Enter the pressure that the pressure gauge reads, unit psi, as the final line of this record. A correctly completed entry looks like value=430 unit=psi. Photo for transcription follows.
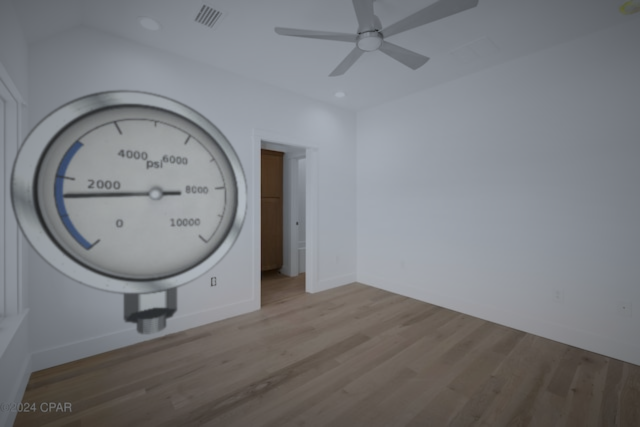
value=1500 unit=psi
